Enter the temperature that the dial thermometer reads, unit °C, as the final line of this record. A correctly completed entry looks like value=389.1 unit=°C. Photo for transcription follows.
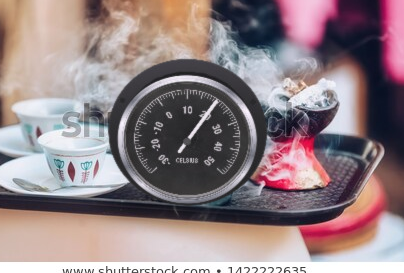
value=20 unit=°C
